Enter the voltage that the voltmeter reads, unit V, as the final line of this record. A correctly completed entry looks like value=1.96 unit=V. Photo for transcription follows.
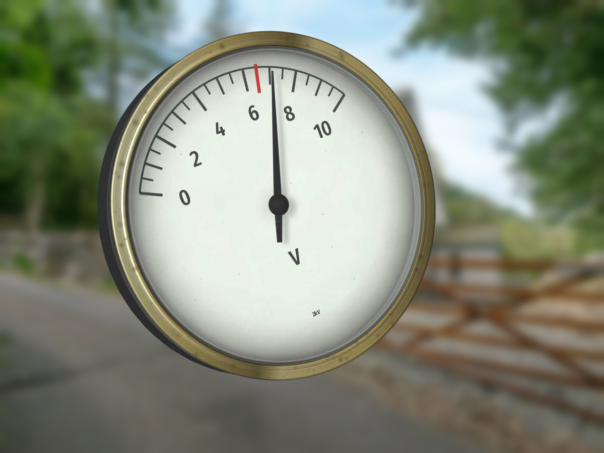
value=7 unit=V
